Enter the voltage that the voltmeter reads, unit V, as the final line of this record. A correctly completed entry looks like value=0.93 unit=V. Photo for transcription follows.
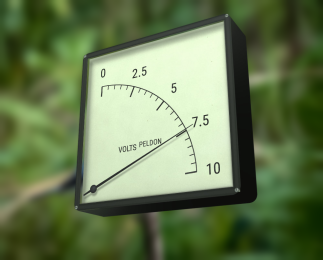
value=7.5 unit=V
